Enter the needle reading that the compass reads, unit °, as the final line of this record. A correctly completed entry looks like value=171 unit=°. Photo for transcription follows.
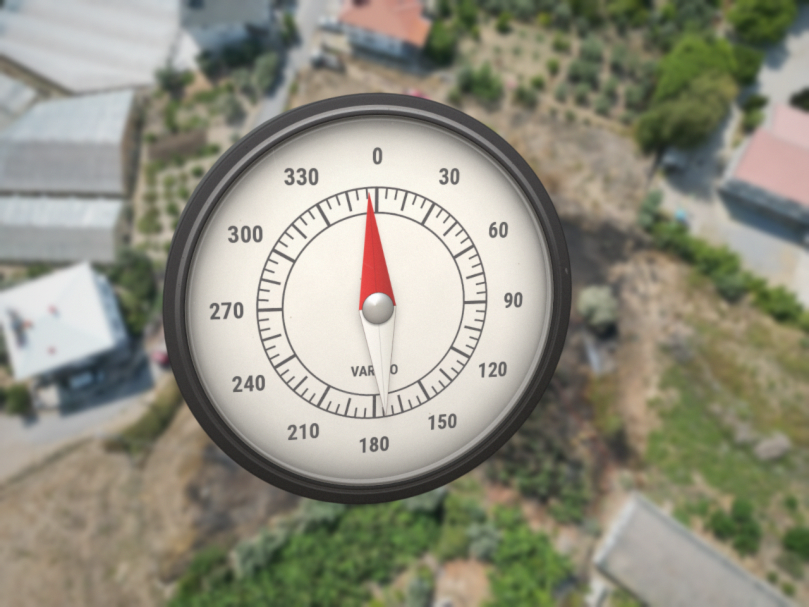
value=355 unit=°
